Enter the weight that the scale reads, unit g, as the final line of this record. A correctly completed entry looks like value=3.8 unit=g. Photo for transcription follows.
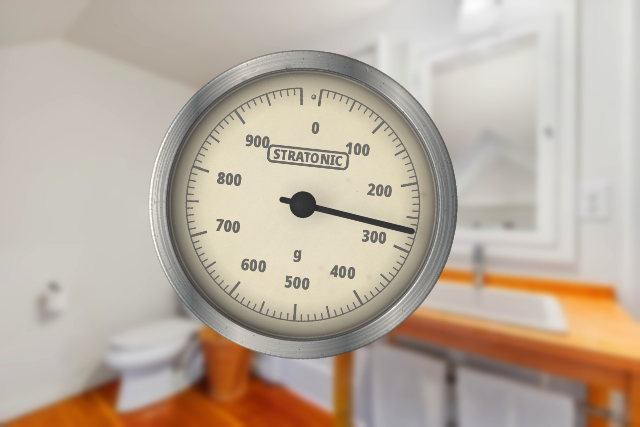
value=270 unit=g
